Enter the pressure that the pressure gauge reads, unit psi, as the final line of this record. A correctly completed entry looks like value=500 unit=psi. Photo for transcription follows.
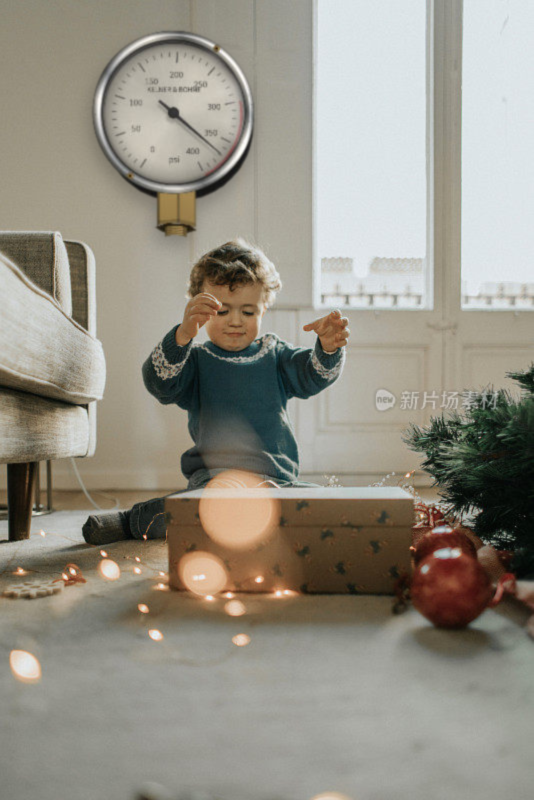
value=370 unit=psi
